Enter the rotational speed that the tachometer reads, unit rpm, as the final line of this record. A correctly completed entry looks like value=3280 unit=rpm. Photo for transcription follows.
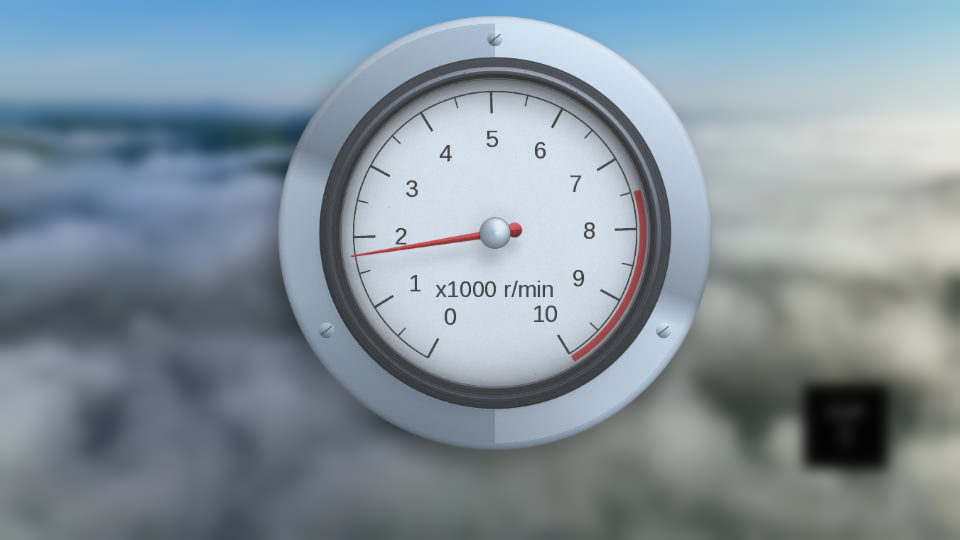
value=1750 unit=rpm
